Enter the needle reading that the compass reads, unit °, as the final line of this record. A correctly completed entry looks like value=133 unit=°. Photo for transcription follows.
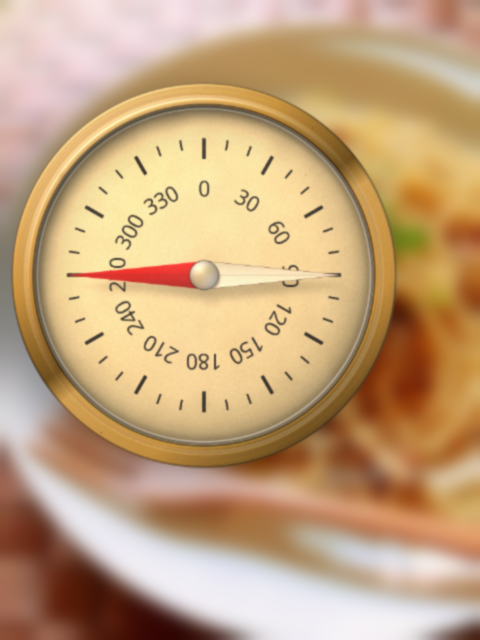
value=270 unit=°
